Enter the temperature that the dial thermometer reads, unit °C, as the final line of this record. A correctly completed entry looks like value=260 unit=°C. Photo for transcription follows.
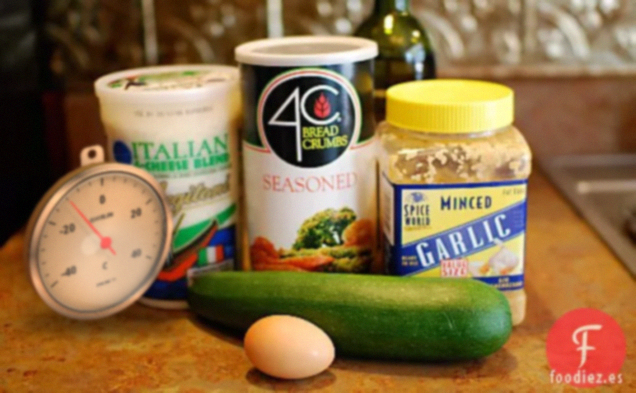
value=-12 unit=°C
